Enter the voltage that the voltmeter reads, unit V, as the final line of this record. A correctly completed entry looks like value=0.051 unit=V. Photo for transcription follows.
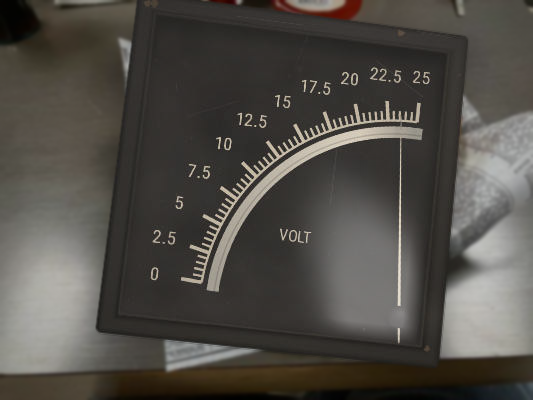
value=23.5 unit=V
